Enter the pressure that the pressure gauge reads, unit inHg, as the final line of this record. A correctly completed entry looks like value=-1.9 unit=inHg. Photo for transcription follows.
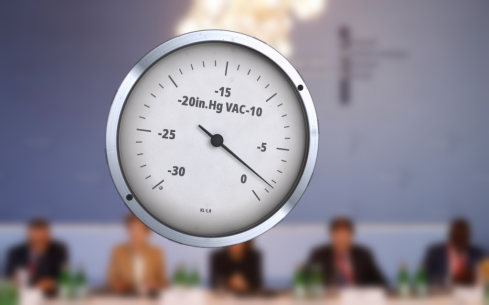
value=-1.5 unit=inHg
